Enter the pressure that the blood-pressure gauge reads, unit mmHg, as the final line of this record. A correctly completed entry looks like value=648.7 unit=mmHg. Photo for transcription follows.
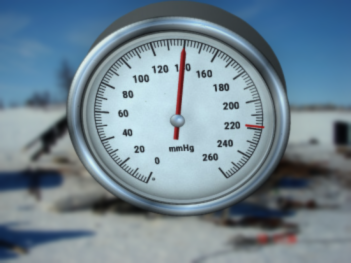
value=140 unit=mmHg
